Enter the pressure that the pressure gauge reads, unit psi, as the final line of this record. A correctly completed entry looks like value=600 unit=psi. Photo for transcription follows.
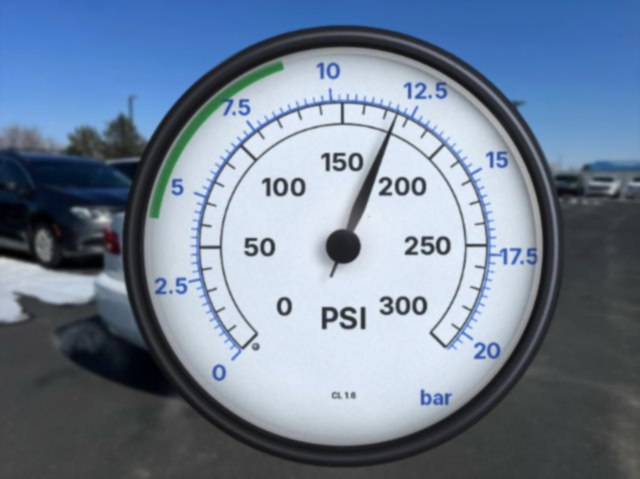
value=175 unit=psi
